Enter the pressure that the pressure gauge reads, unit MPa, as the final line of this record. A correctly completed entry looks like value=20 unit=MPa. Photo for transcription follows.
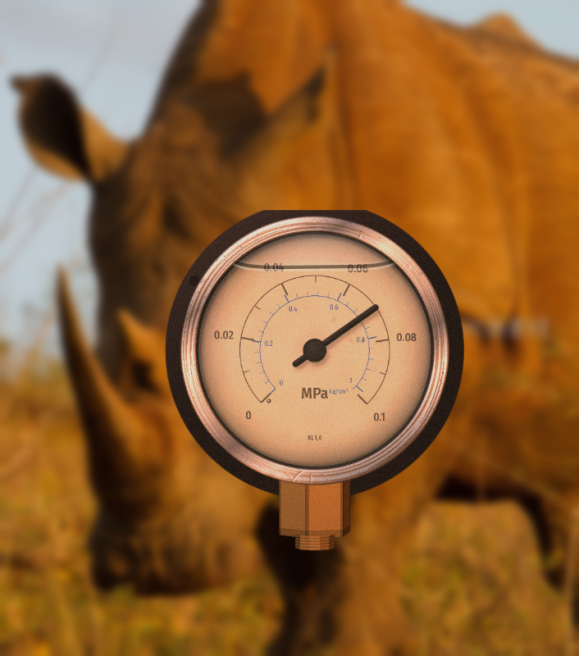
value=0.07 unit=MPa
